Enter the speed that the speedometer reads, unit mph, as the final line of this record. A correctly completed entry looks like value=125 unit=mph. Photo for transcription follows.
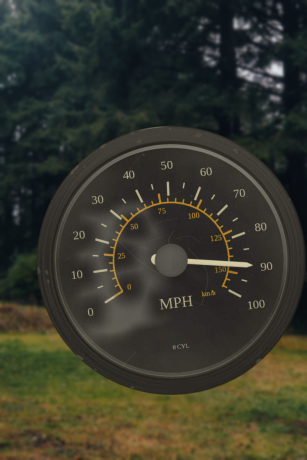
value=90 unit=mph
